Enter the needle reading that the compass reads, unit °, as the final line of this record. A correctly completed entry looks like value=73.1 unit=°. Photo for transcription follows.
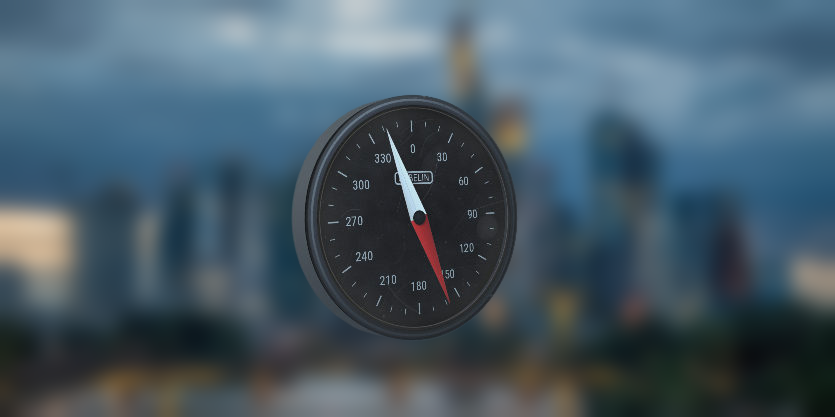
value=160 unit=°
